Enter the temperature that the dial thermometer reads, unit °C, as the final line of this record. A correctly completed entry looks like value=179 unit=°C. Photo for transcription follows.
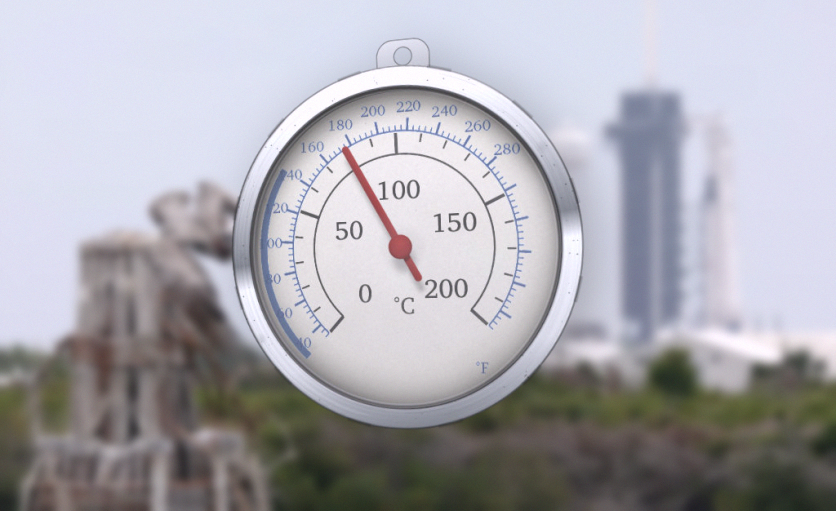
value=80 unit=°C
